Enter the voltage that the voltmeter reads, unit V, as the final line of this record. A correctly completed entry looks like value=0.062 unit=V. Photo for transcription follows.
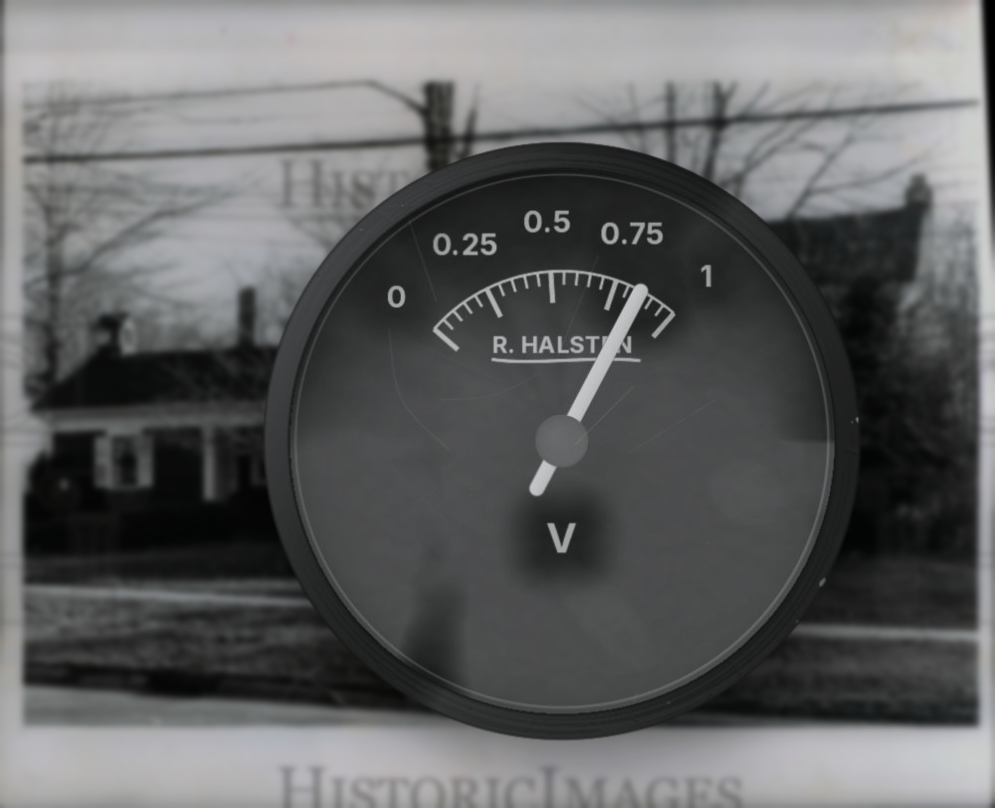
value=0.85 unit=V
